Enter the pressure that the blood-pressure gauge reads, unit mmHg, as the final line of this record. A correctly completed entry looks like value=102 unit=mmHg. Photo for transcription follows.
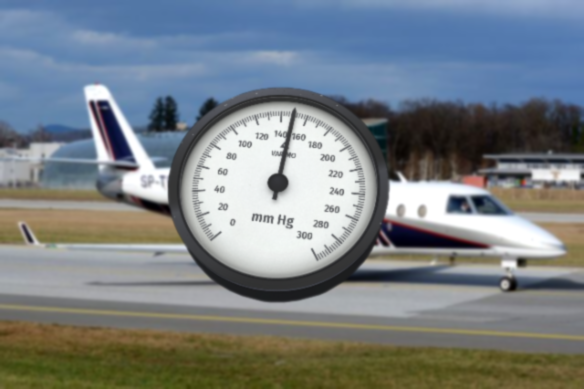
value=150 unit=mmHg
